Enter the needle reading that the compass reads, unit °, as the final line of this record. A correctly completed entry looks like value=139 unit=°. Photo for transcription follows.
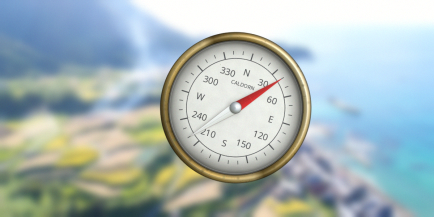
value=40 unit=°
